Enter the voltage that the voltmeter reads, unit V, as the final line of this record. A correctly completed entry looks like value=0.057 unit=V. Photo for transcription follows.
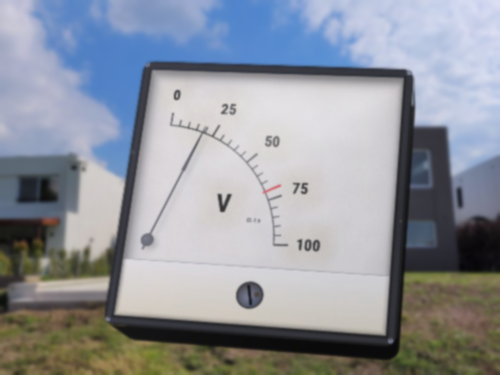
value=20 unit=V
